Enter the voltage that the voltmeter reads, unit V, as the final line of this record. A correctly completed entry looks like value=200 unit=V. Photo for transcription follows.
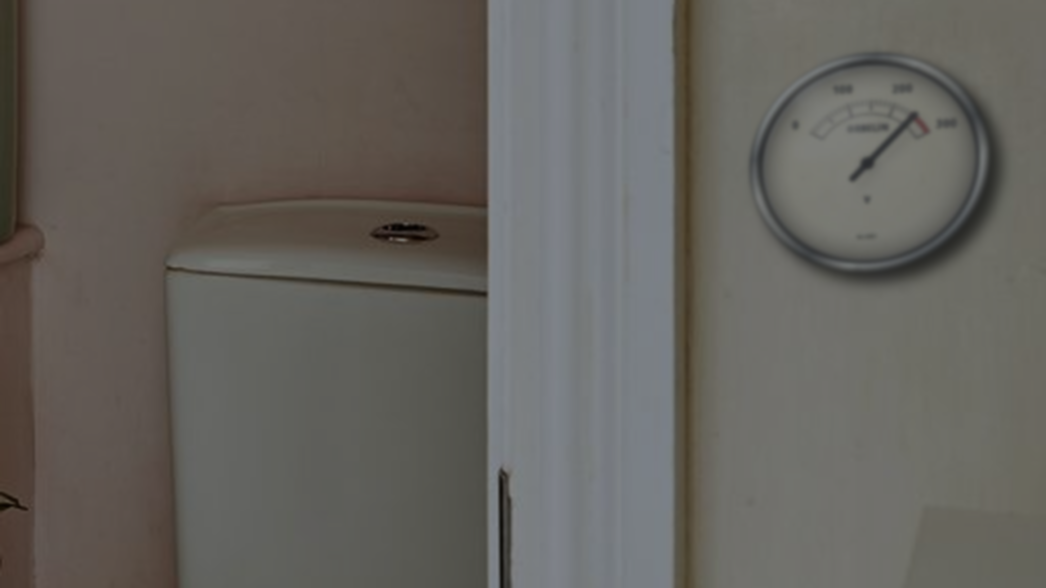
value=250 unit=V
